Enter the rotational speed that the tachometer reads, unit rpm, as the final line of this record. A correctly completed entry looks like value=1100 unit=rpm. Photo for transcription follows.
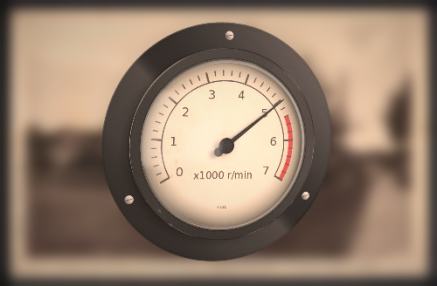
value=5000 unit=rpm
